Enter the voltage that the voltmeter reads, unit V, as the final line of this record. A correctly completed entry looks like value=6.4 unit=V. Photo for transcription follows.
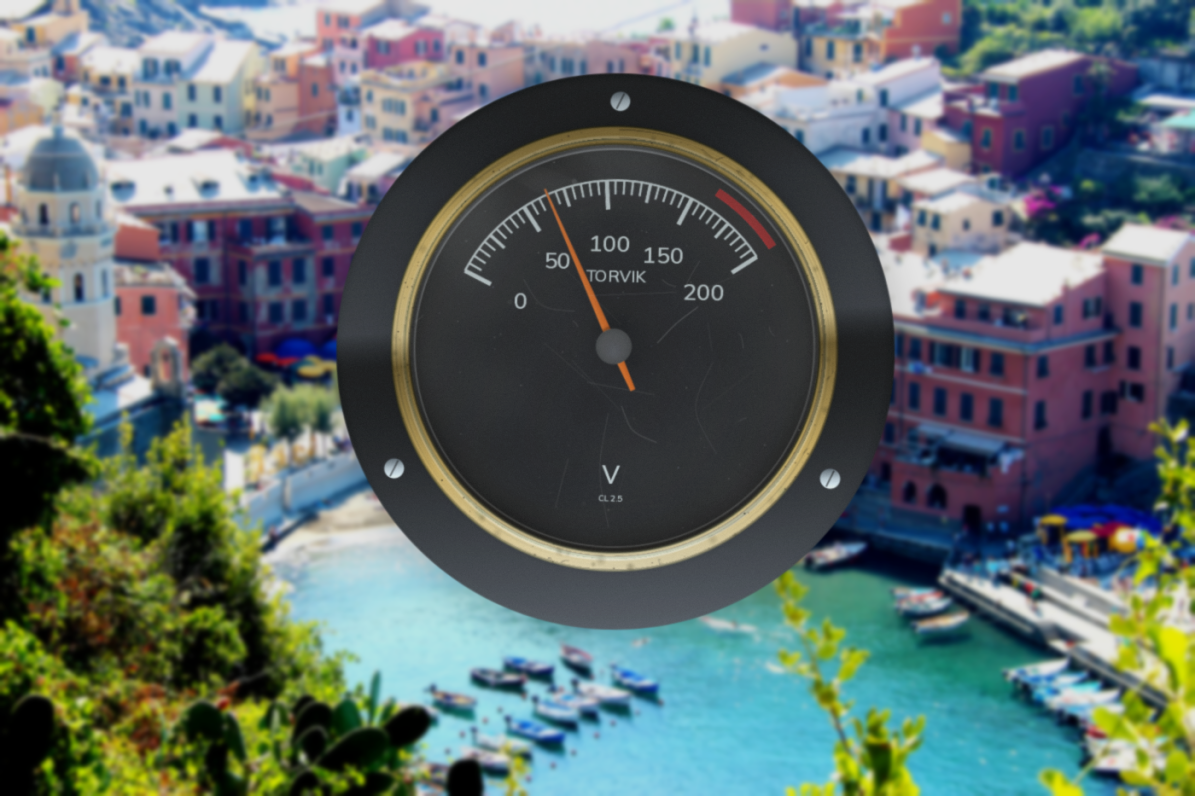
value=65 unit=V
